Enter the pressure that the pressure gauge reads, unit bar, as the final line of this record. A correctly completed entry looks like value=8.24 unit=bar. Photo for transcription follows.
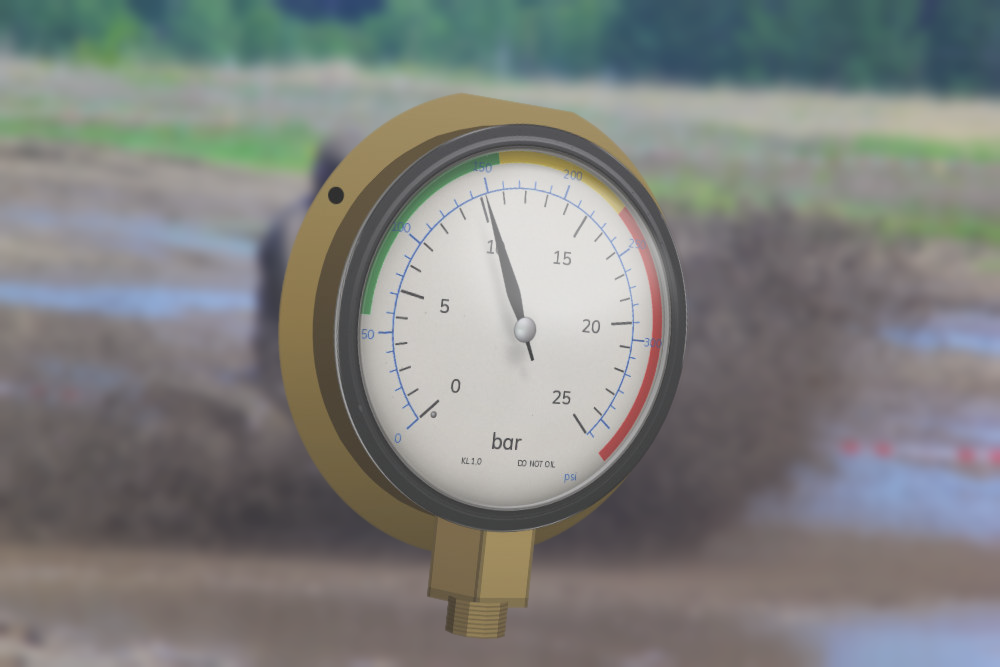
value=10 unit=bar
